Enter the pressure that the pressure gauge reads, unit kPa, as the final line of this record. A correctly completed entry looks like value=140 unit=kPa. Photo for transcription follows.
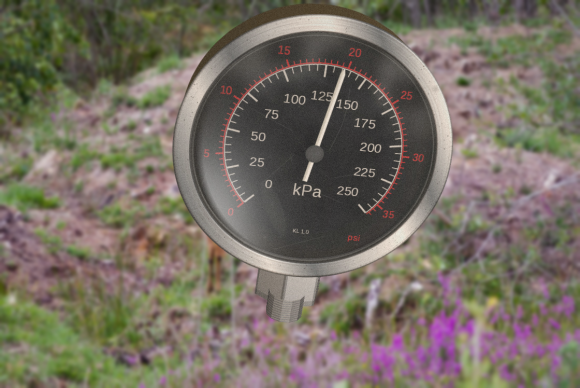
value=135 unit=kPa
